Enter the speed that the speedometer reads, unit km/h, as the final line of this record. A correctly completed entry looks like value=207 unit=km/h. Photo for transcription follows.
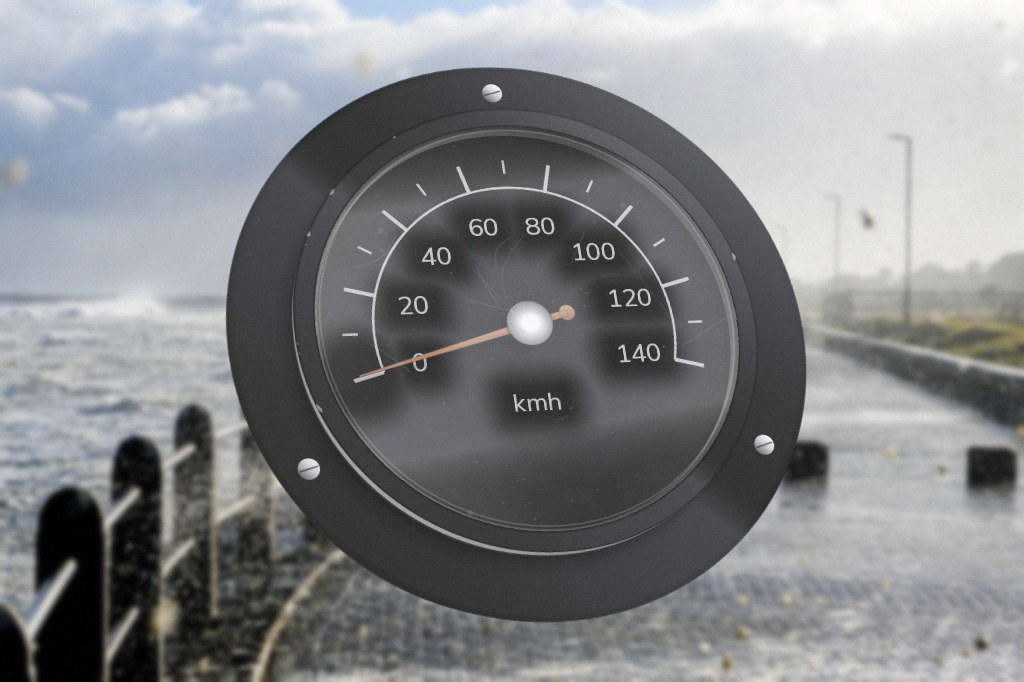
value=0 unit=km/h
